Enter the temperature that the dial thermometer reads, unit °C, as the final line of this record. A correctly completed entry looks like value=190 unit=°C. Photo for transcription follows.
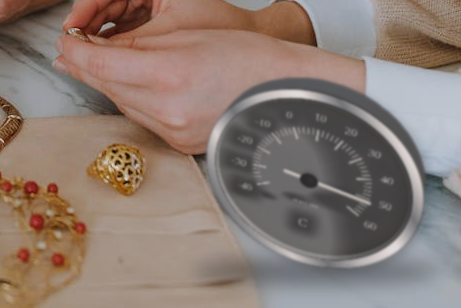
value=50 unit=°C
